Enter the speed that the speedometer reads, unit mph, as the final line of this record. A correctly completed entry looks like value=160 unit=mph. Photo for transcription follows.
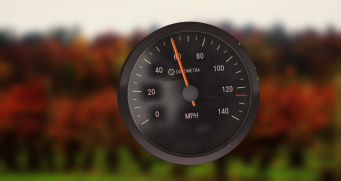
value=60 unit=mph
